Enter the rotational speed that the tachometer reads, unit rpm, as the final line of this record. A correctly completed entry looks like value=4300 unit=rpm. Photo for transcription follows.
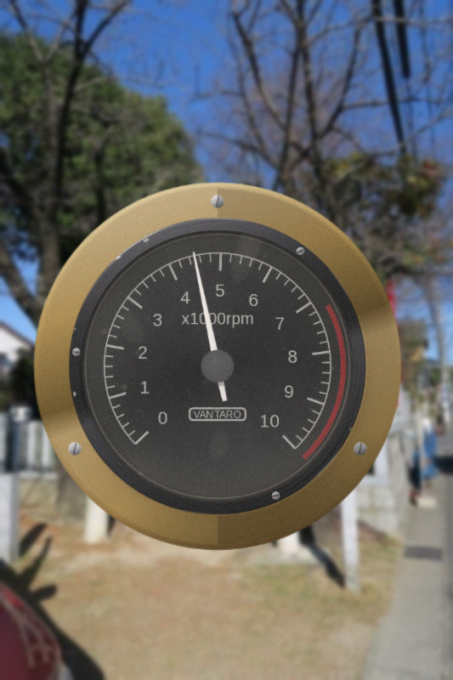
value=4500 unit=rpm
